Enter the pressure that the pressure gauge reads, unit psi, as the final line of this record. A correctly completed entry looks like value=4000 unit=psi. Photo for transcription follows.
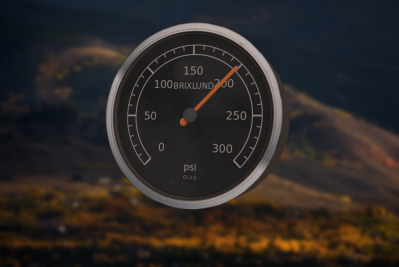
value=200 unit=psi
